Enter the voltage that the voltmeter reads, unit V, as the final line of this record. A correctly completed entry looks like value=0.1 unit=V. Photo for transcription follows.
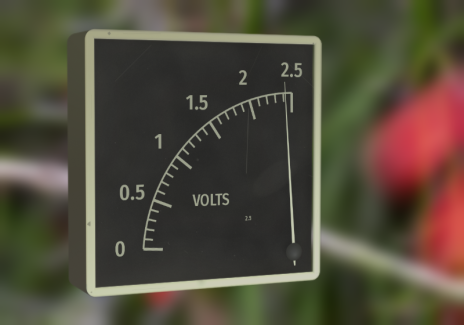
value=2.4 unit=V
